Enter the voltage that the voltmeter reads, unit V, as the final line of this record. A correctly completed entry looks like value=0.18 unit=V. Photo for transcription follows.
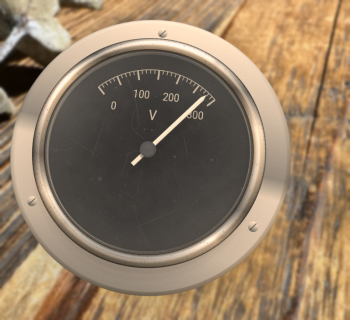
value=280 unit=V
